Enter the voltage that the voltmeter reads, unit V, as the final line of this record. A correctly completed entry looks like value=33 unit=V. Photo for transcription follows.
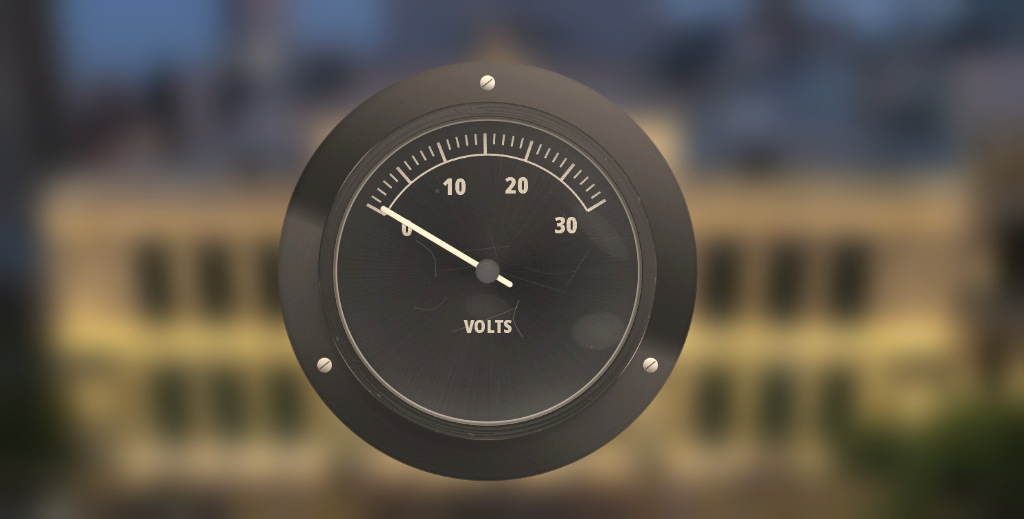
value=0.5 unit=V
